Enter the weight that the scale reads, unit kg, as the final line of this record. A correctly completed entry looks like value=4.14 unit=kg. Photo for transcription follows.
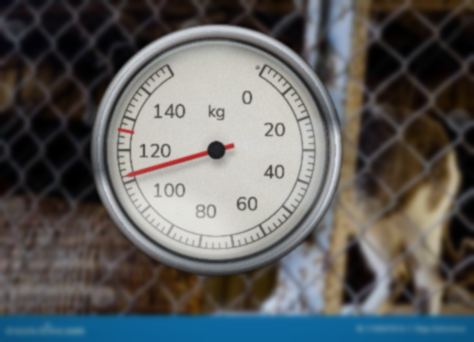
value=112 unit=kg
